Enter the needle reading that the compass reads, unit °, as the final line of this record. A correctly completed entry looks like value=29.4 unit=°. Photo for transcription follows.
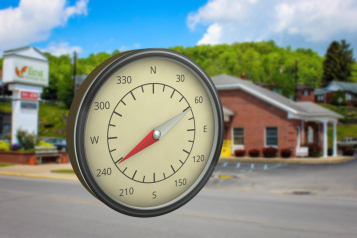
value=240 unit=°
